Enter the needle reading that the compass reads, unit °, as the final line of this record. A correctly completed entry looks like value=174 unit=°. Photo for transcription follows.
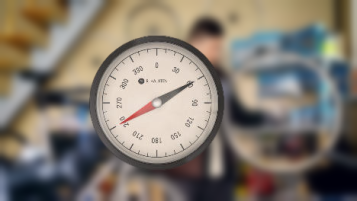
value=240 unit=°
